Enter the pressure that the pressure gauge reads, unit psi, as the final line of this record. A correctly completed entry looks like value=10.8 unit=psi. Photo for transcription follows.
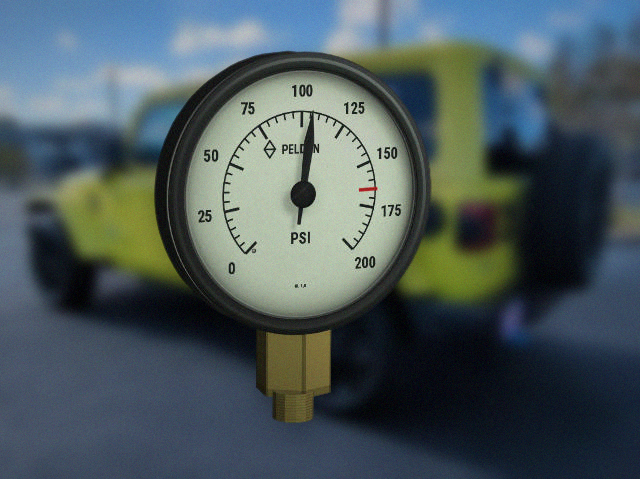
value=105 unit=psi
